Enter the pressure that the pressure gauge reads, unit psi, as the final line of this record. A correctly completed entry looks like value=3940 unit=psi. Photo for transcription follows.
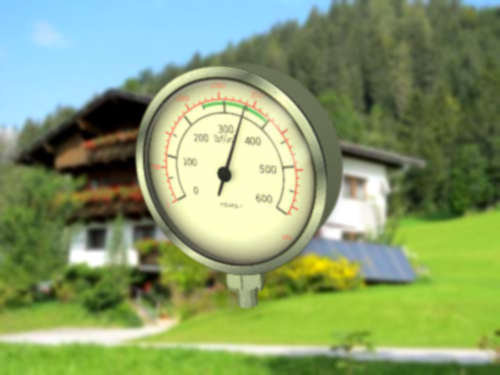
value=350 unit=psi
